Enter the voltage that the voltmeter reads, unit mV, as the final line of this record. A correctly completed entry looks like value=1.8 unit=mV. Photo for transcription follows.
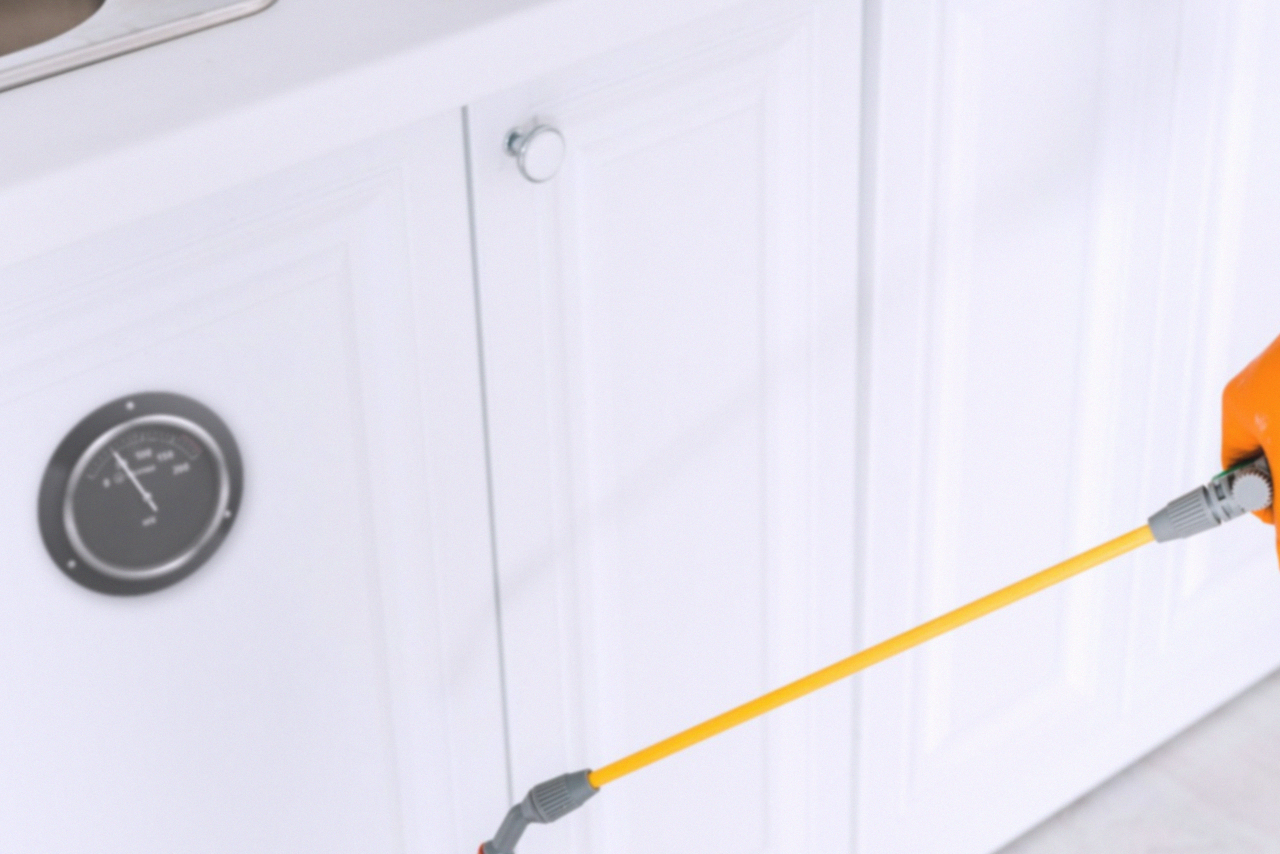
value=50 unit=mV
